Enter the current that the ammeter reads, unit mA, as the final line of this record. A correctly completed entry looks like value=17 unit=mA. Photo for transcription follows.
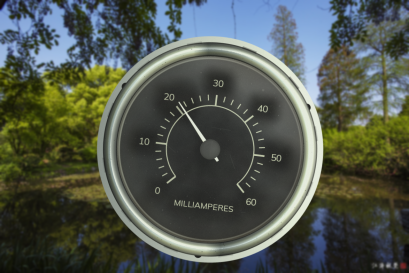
value=21 unit=mA
